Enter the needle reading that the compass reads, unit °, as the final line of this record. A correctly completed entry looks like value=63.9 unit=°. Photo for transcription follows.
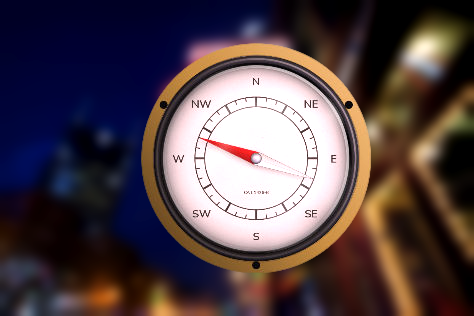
value=290 unit=°
